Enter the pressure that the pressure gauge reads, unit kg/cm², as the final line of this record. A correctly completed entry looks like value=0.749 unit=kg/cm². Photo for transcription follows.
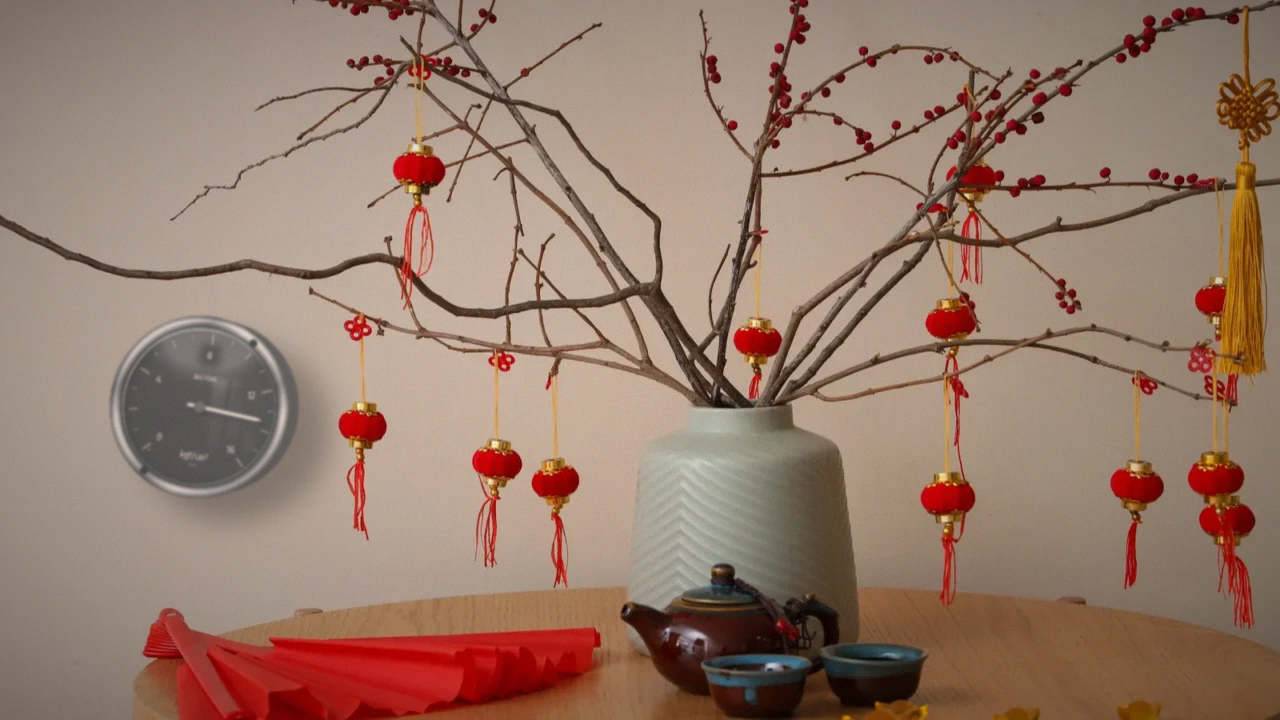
value=13.5 unit=kg/cm²
